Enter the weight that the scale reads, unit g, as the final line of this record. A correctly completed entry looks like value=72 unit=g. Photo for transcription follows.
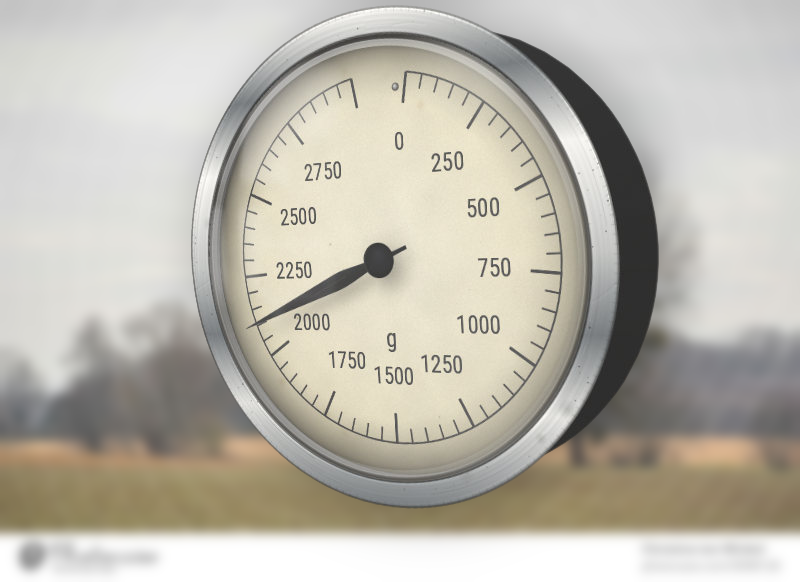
value=2100 unit=g
